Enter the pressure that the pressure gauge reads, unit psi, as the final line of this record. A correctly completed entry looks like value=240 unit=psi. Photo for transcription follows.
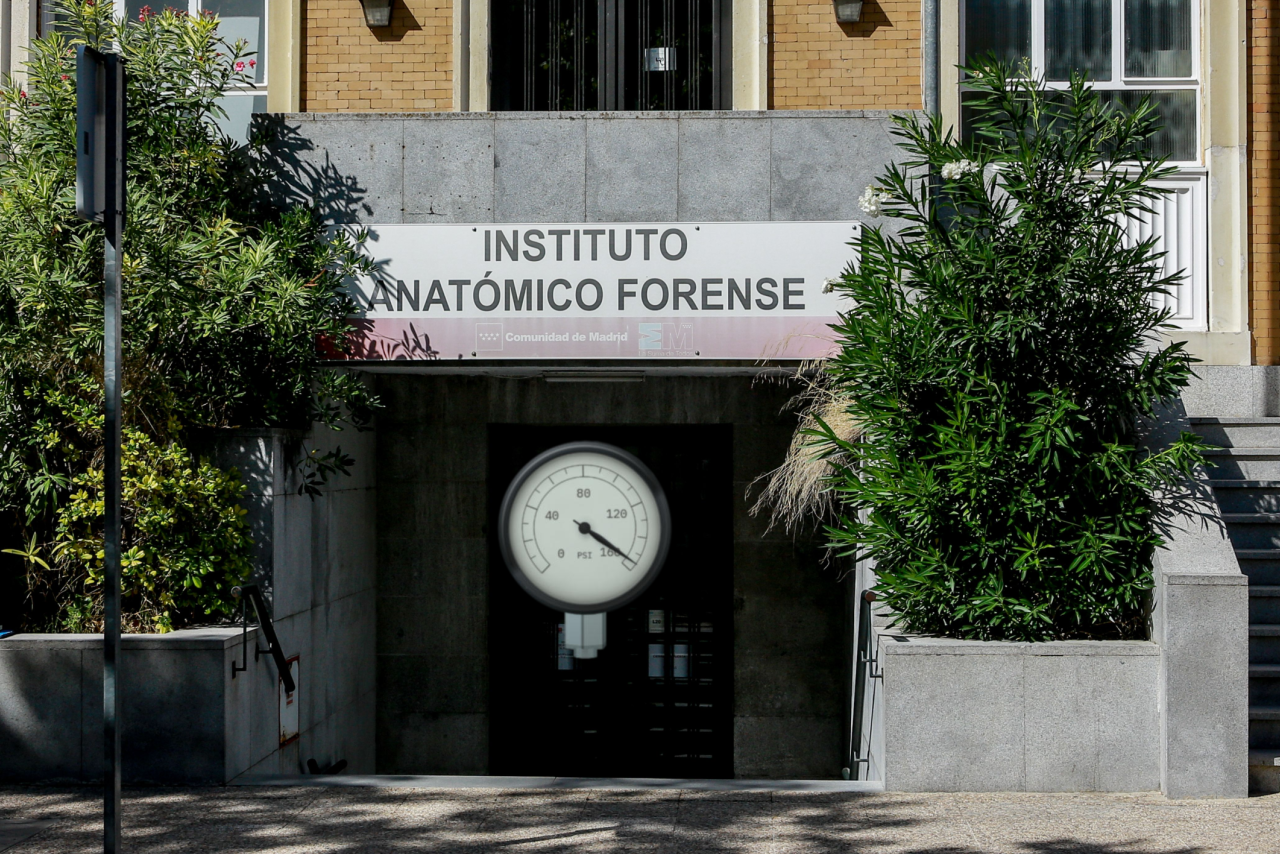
value=155 unit=psi
